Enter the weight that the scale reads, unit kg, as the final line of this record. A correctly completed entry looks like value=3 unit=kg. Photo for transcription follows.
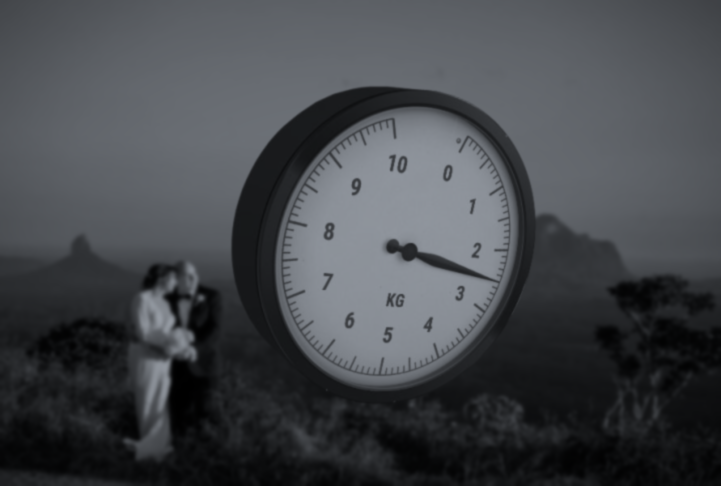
value=2.5 unit=kg
